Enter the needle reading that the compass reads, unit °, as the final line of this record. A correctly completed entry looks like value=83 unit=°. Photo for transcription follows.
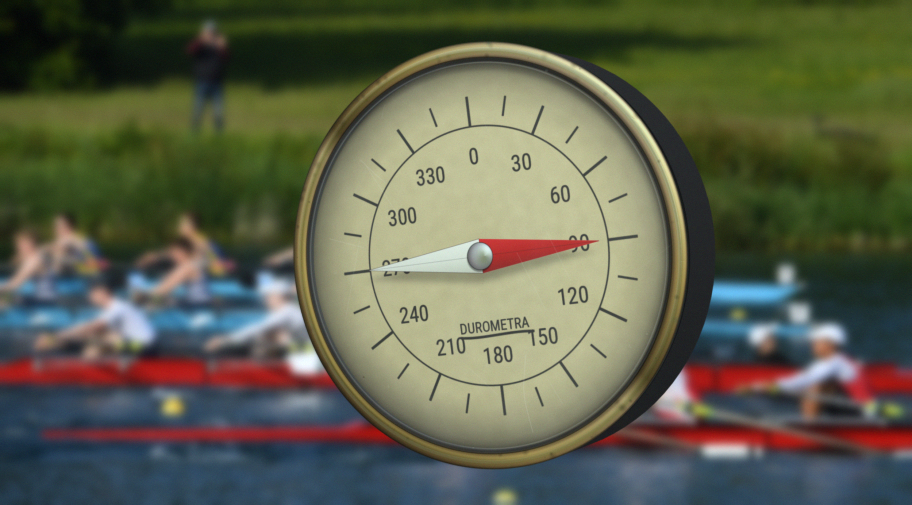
value=90 unit=°
